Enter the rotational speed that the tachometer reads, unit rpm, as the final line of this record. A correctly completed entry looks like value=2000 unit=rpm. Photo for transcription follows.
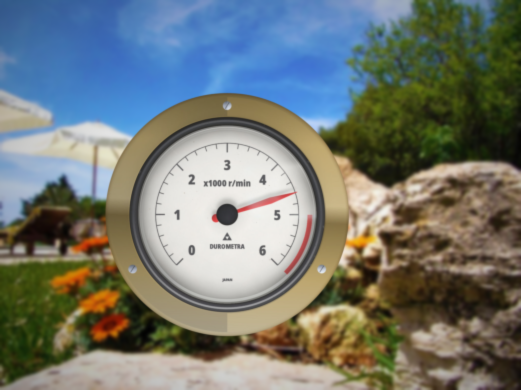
value=4600 unit=rpm
